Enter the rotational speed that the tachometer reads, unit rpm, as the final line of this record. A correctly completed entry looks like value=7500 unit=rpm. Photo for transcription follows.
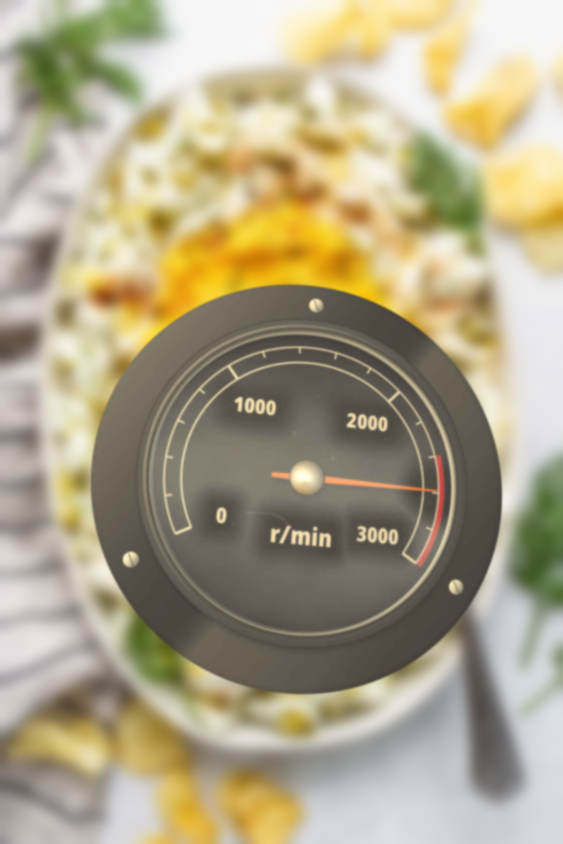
value=2600 unit=rpm
